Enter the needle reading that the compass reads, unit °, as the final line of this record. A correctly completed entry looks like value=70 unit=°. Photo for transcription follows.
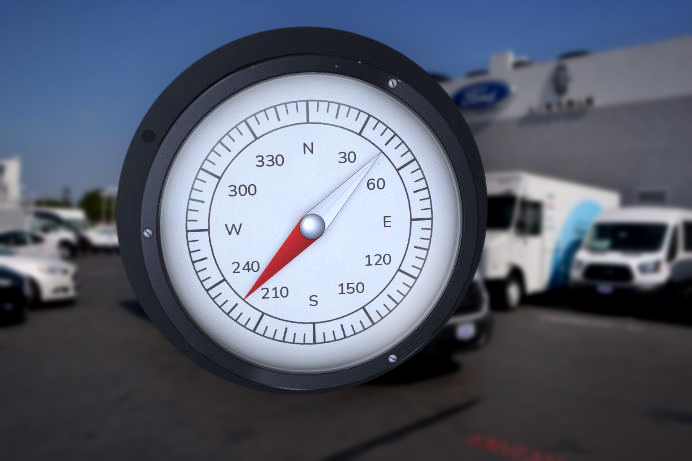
value=225 unit=°
